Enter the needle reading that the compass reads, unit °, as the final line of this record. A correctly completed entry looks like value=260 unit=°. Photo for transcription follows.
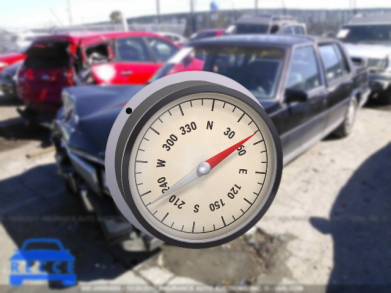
value=50 unit=°
